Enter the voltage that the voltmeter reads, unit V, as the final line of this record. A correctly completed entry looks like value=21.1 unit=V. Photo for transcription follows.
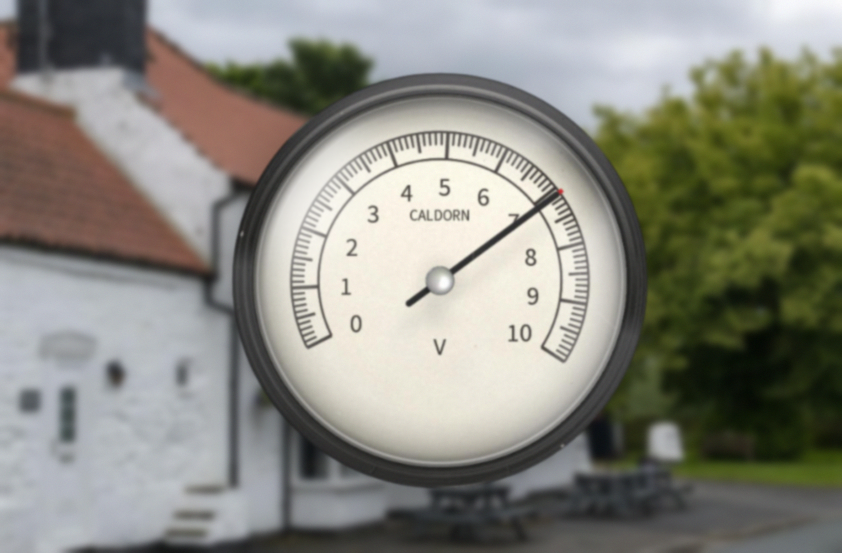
value=7.1 unit=V
